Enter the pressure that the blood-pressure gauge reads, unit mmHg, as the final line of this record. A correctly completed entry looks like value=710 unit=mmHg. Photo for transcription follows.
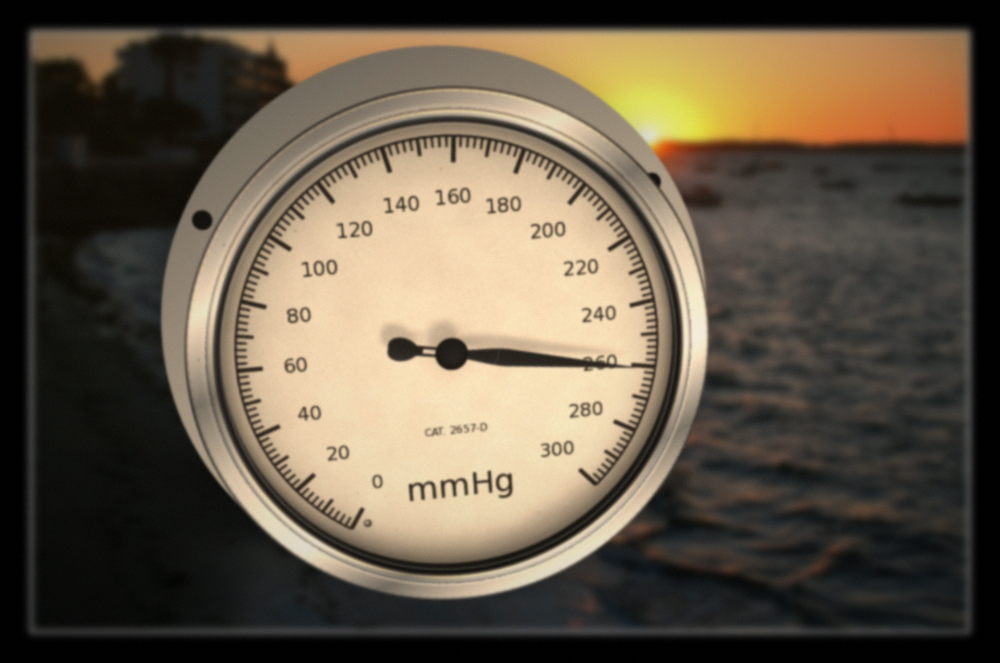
value=260 unit=mmHg
